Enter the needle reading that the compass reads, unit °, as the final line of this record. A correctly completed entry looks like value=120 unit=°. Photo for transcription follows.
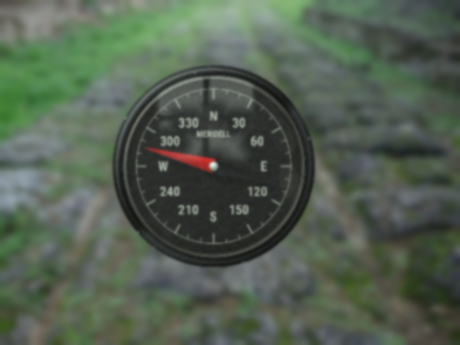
value=285 unit=°
